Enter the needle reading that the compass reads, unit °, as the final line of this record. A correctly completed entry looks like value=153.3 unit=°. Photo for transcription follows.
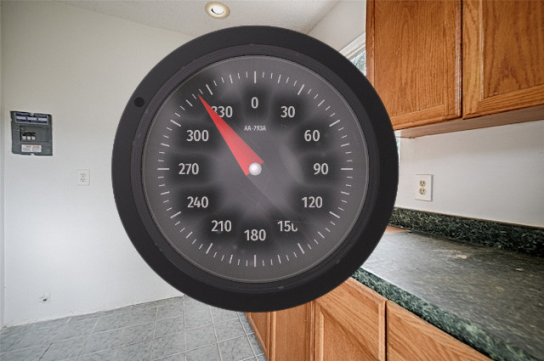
value=322.5 unit=°
